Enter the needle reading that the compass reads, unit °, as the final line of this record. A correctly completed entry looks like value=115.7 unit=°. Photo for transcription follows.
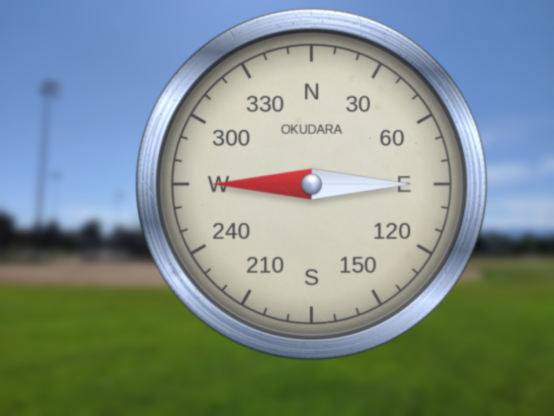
value=270 unit=°
